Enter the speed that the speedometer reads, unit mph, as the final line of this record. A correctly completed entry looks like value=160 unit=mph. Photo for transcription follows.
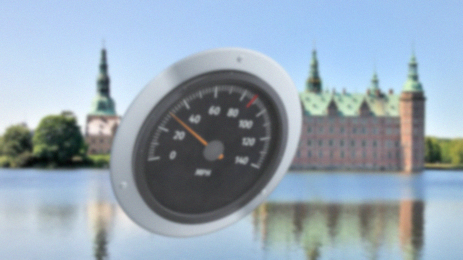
value=30 unit=mph
